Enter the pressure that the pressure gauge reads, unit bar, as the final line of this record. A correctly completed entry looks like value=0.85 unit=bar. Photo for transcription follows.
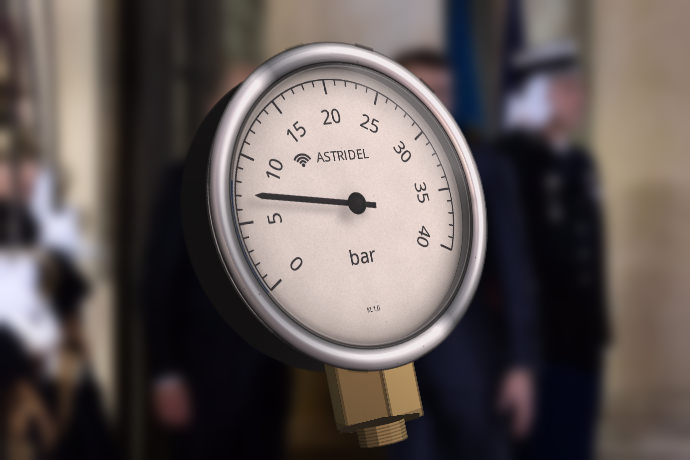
value=7 unit=bar
